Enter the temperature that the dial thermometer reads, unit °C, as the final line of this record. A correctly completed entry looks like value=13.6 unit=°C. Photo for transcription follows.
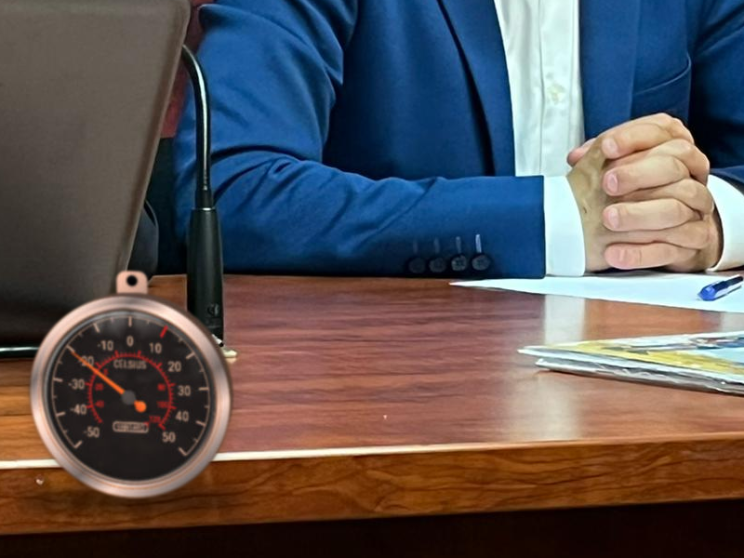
value=-20 unit=°C
